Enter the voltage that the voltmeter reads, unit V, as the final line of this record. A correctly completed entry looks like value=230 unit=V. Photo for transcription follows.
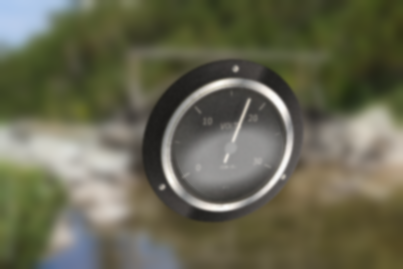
value=17.5 unit=V
